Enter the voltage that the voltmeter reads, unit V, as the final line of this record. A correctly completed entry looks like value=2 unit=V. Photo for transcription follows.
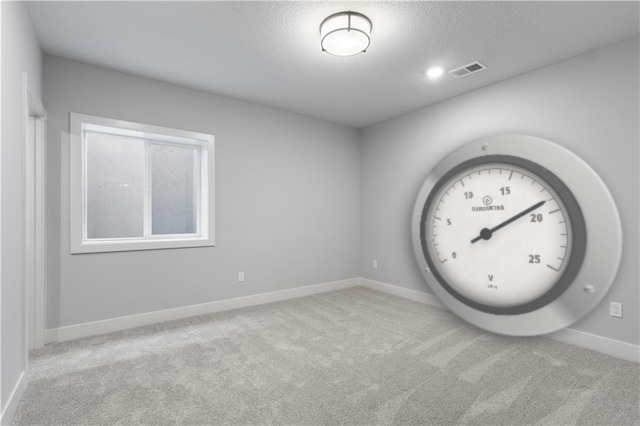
value=19 unit=V
